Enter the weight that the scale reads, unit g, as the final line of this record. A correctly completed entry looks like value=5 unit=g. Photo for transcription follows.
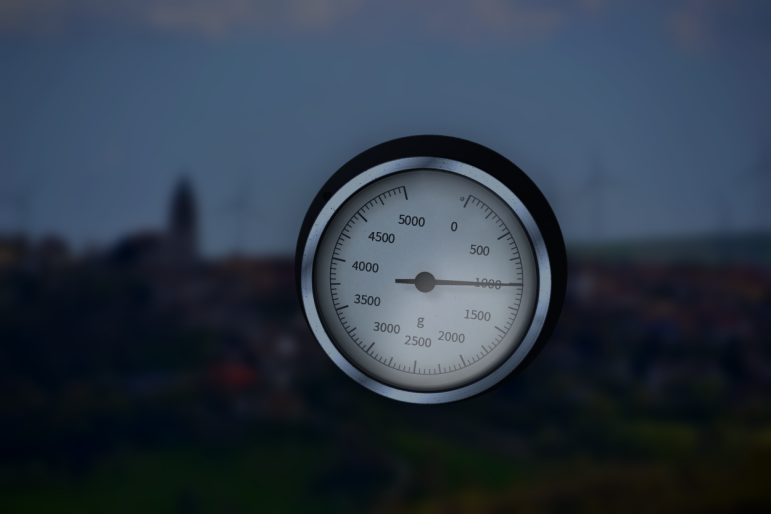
value=1000 unit=g
